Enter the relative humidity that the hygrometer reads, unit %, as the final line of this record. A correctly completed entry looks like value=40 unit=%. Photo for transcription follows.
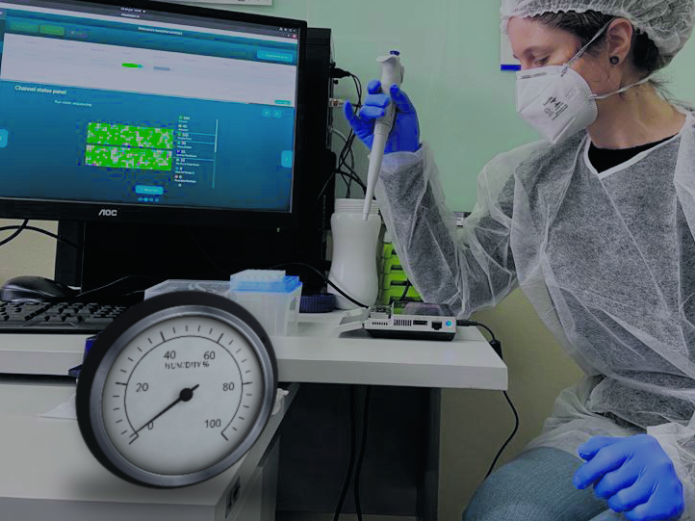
value=2 unit=%
